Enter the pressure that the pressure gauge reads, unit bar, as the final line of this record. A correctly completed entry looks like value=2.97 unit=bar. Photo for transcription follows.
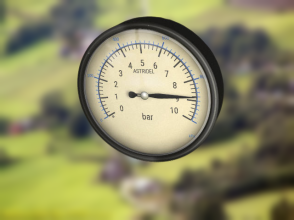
value=8.8 unit=bar
